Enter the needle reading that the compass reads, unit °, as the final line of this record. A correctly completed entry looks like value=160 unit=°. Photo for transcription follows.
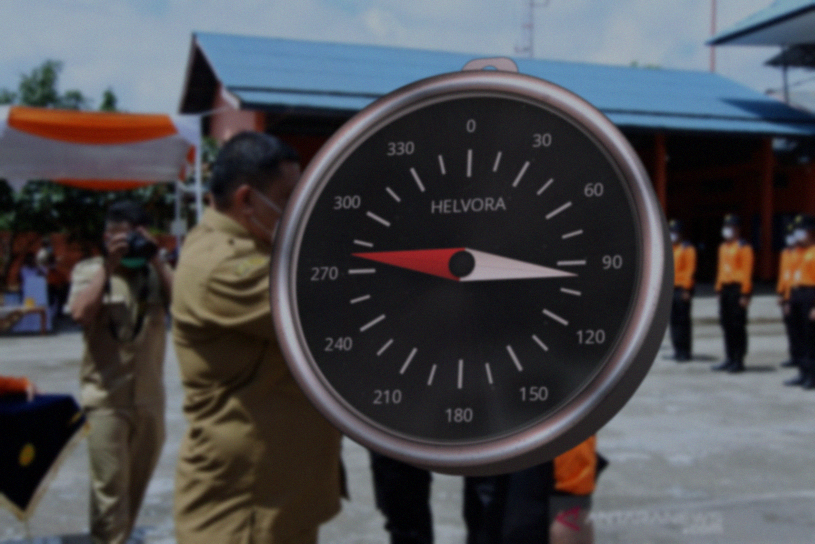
value=277.5 unit=°
